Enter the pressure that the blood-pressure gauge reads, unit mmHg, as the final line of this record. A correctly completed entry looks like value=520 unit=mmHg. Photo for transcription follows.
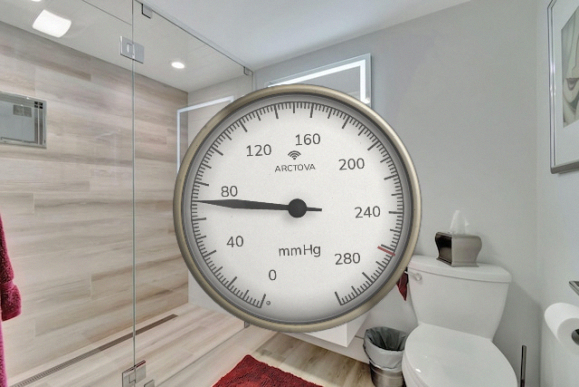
value=70 unit=mmHg
